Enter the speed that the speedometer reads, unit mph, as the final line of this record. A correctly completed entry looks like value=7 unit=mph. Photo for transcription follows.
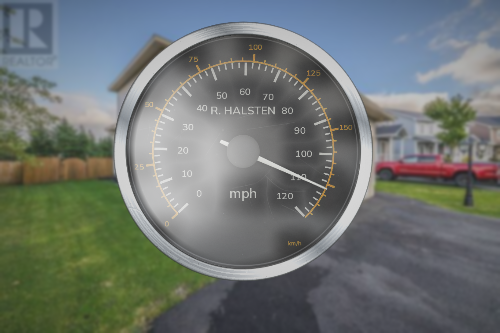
value=110 unit=mph
